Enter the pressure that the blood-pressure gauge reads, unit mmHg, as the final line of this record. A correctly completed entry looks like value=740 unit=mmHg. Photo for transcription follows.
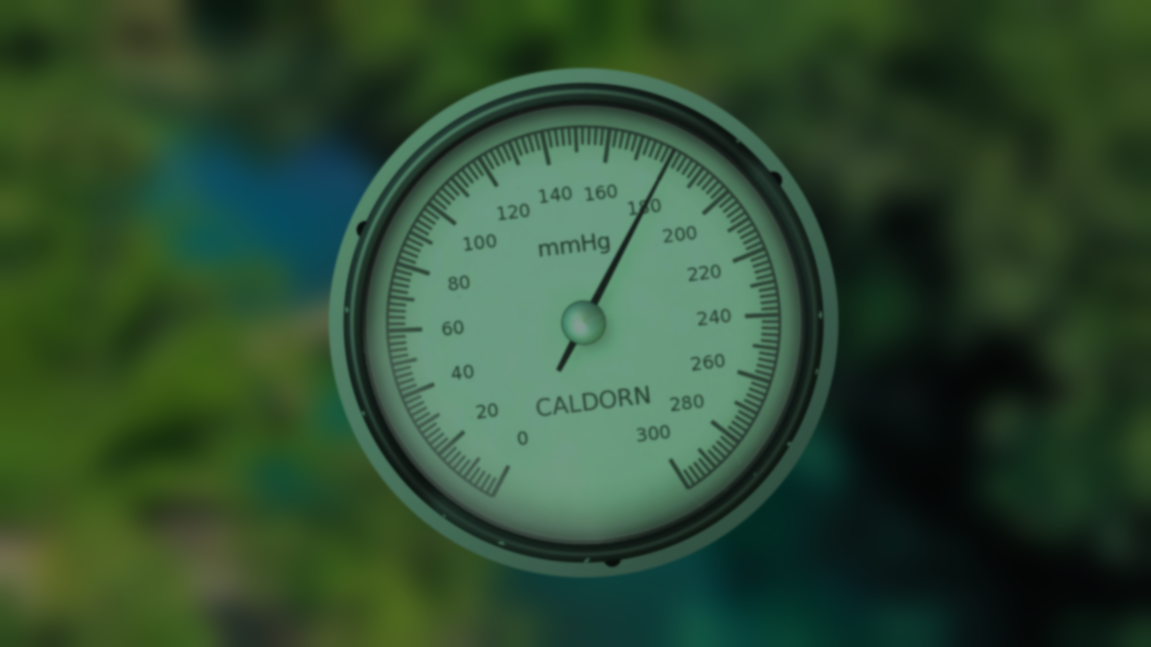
value=180 unit=mmHg
